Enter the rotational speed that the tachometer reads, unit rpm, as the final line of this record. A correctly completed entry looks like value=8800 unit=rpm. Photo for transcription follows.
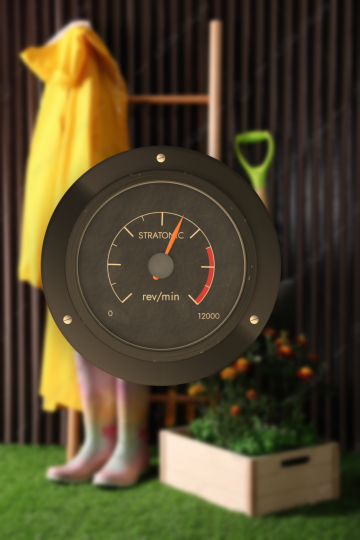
value=7000 unit=rpm
